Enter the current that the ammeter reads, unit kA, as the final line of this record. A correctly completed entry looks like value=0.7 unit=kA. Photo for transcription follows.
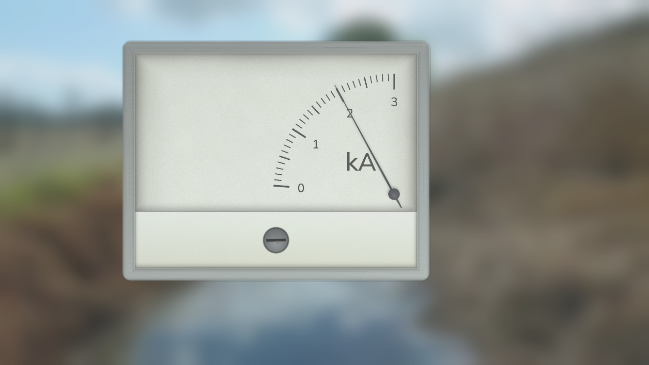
value=2 unit=kA
